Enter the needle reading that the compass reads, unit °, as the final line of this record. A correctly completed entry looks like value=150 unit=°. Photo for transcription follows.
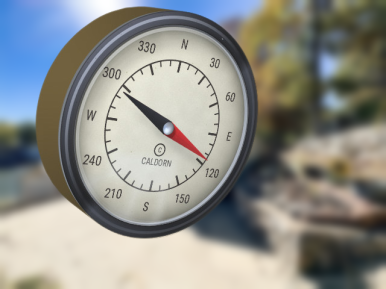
value=115 unit=°
